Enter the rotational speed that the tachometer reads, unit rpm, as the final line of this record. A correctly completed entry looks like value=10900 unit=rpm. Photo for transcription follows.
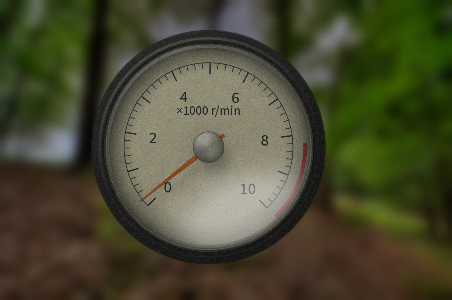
value=200 unit=rpm
